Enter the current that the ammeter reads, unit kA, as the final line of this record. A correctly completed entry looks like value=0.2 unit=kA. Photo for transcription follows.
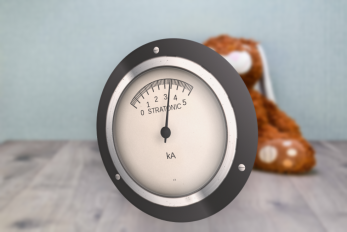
value=3.5 unit=kA
